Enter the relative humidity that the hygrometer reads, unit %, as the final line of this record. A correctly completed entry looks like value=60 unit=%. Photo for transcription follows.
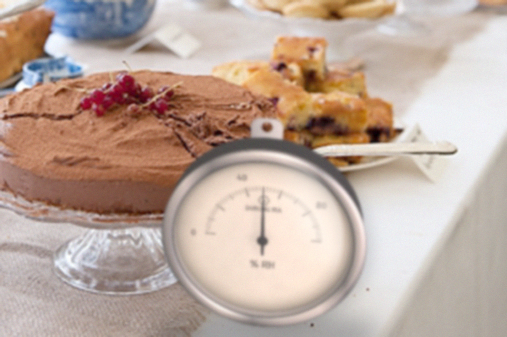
value=50 unit=%
